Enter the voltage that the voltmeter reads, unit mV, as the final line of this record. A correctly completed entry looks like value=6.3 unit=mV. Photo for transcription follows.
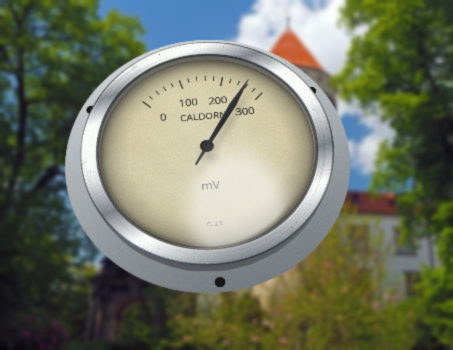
value=260 unit=mV
